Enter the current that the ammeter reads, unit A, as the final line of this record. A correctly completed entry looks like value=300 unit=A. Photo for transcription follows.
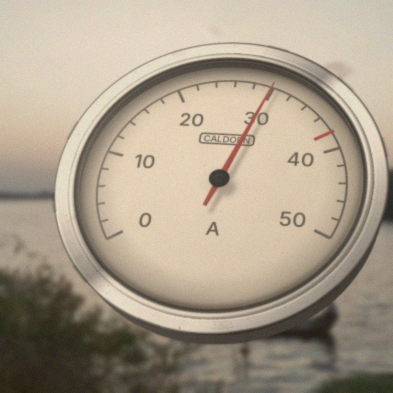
value=30 unit=A
